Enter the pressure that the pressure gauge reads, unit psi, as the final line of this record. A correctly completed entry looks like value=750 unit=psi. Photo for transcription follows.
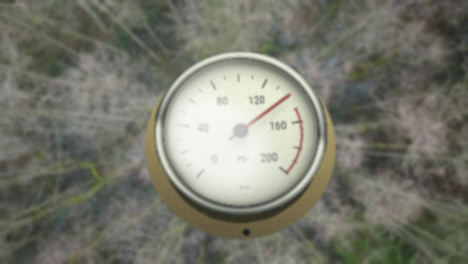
value=140 unit=psi
